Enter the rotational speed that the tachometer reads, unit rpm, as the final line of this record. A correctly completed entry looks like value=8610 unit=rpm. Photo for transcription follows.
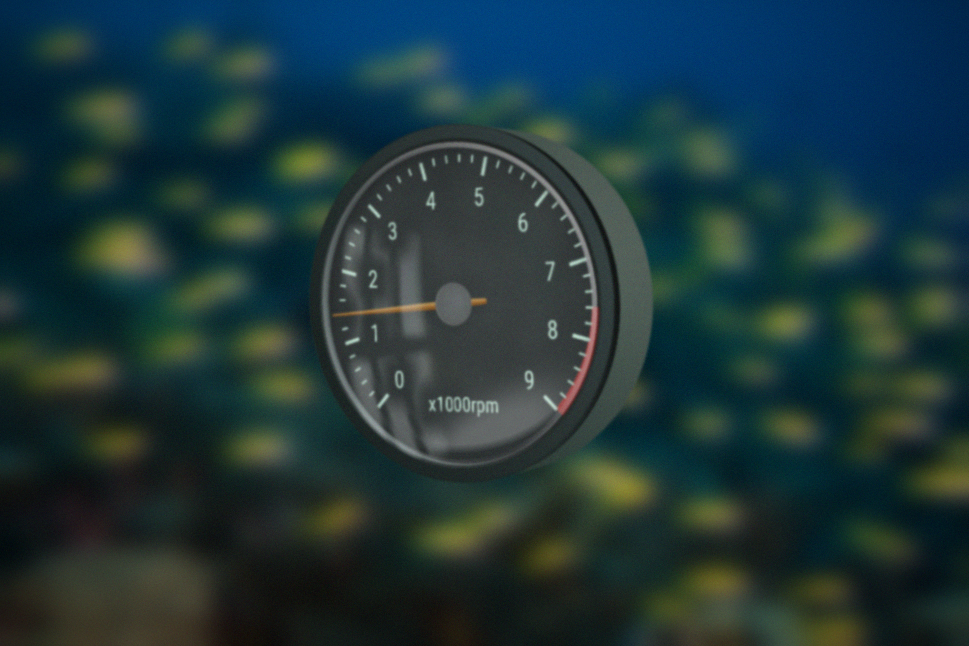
value=1400 unit=rpm
